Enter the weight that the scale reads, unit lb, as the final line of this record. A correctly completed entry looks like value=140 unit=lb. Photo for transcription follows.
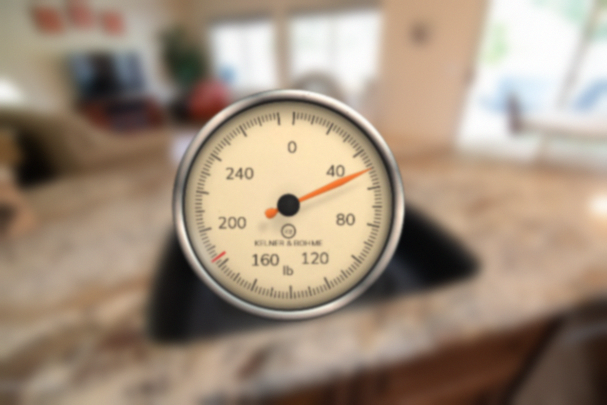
value=50 unit=lb
